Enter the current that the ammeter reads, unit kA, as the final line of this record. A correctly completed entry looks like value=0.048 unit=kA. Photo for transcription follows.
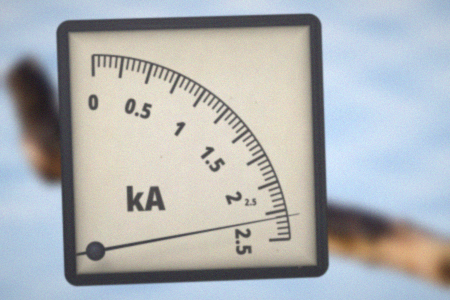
value=2.3 unit=kA
